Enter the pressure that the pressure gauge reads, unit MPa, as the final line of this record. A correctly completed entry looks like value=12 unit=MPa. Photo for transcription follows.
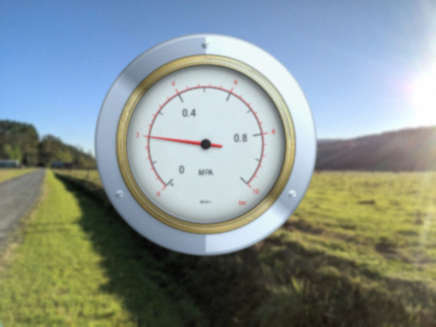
value=0.2 unit=MPa
